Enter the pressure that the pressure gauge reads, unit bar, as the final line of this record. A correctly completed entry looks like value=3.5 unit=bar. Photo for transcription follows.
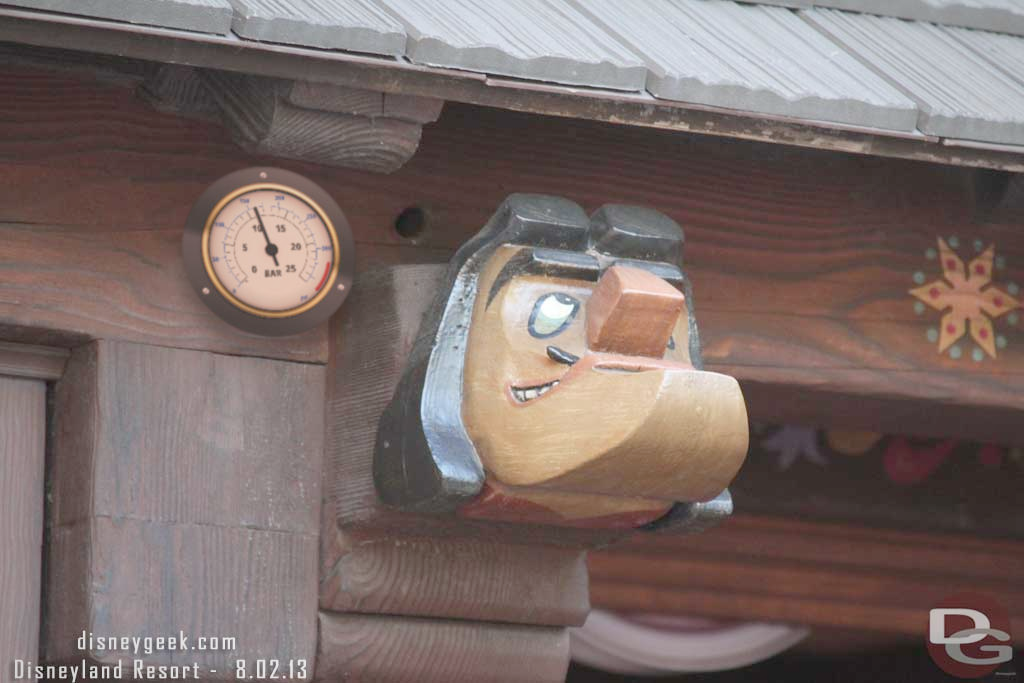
value=11 unit=bar
